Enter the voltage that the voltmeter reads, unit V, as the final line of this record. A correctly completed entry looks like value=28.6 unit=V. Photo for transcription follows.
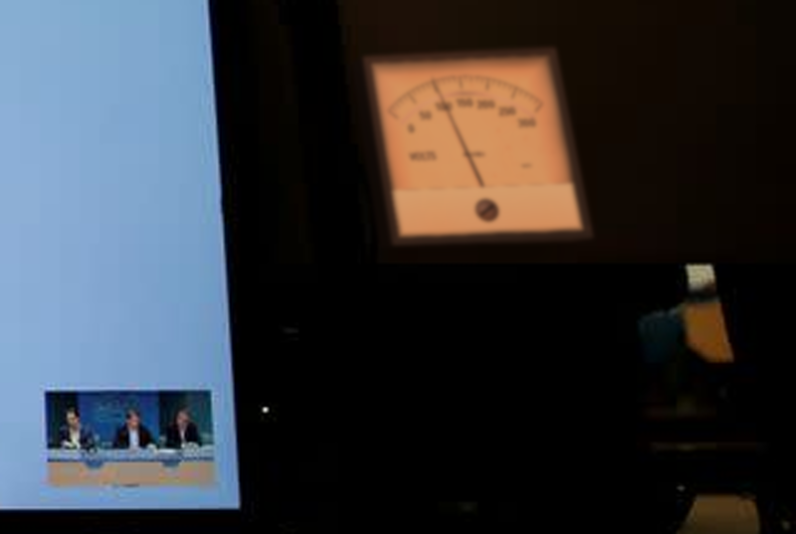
value=100 unit=V
